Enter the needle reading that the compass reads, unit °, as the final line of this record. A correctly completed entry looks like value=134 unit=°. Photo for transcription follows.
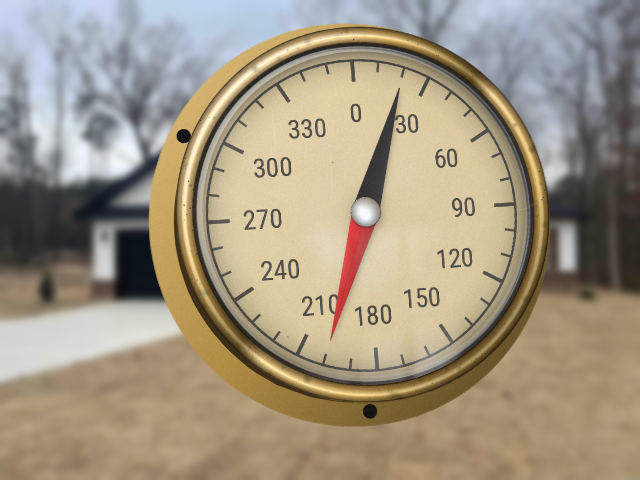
value=200 unit=°
